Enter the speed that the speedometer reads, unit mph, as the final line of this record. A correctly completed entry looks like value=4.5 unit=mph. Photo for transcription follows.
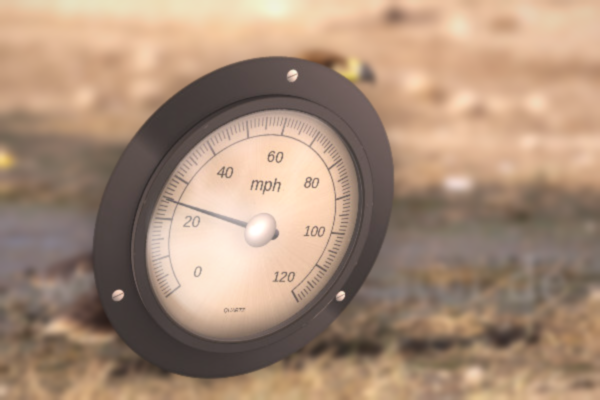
value=25 unit=mph
